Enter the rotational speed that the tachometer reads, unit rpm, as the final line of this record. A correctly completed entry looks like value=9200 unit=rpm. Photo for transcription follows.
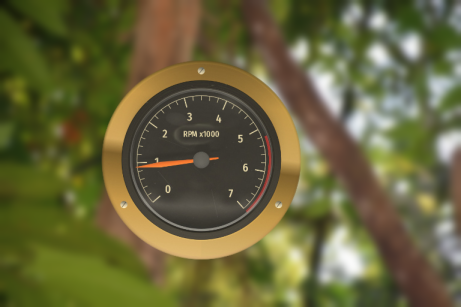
value=900 unit=rpm
